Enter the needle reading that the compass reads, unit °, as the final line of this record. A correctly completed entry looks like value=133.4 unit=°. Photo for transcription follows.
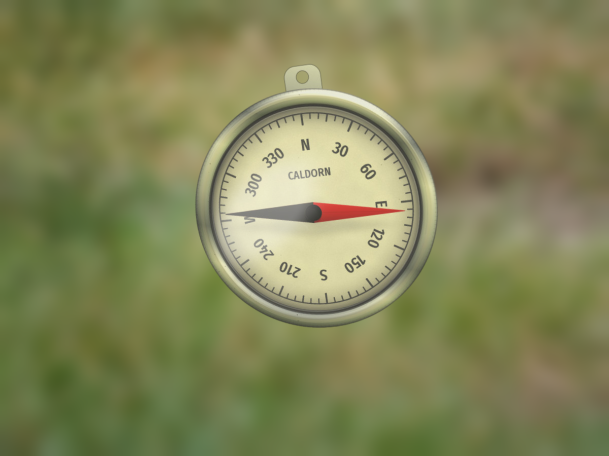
value=95 unit=°
